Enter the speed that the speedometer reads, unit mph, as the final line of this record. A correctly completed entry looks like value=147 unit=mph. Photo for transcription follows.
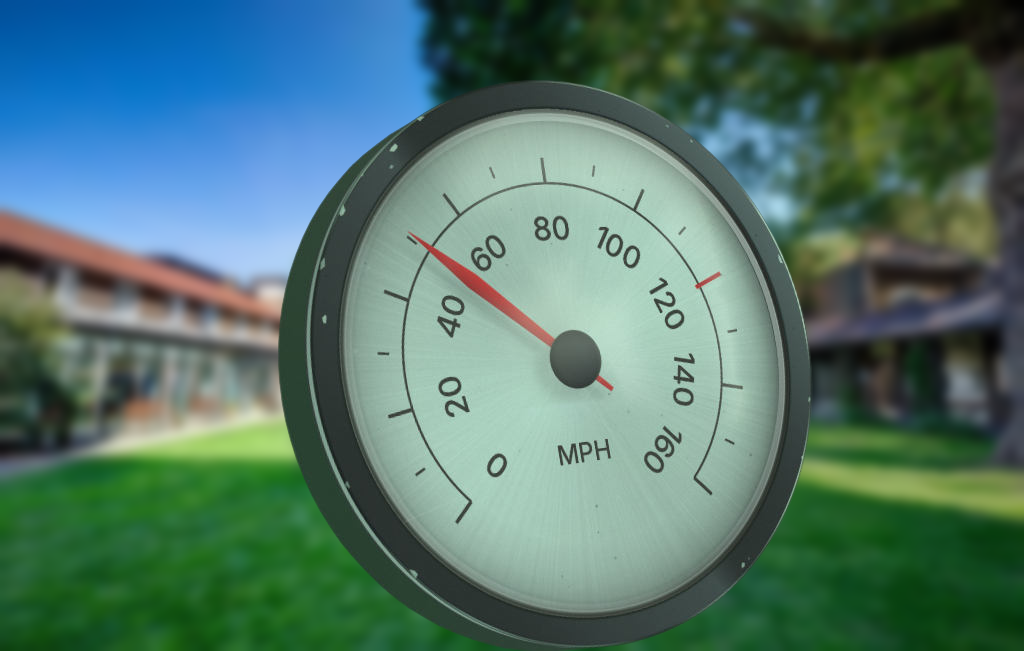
value=50 unit=mph
